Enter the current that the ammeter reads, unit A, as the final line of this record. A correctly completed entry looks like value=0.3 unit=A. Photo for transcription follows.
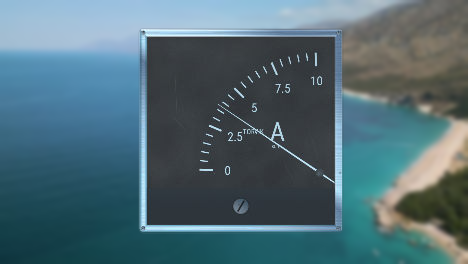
value=3.75 unit=A
